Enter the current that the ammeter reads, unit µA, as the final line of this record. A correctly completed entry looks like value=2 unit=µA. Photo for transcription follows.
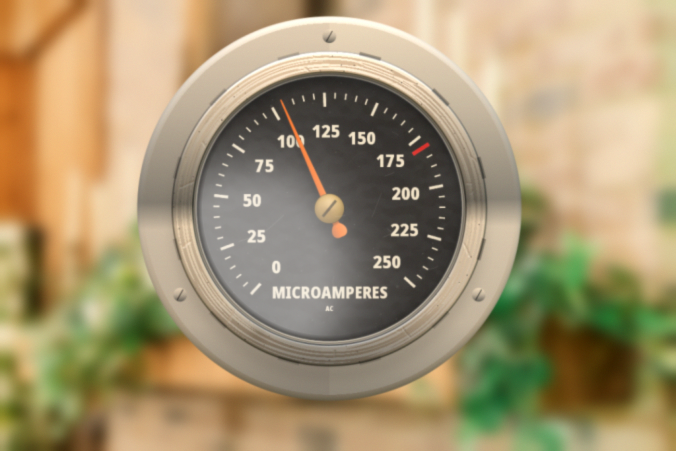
value=105 unit=µA
